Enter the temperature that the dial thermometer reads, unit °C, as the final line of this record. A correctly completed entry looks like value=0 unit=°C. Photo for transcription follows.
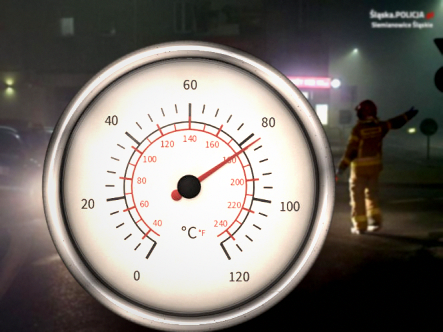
value=82 unit=°C
